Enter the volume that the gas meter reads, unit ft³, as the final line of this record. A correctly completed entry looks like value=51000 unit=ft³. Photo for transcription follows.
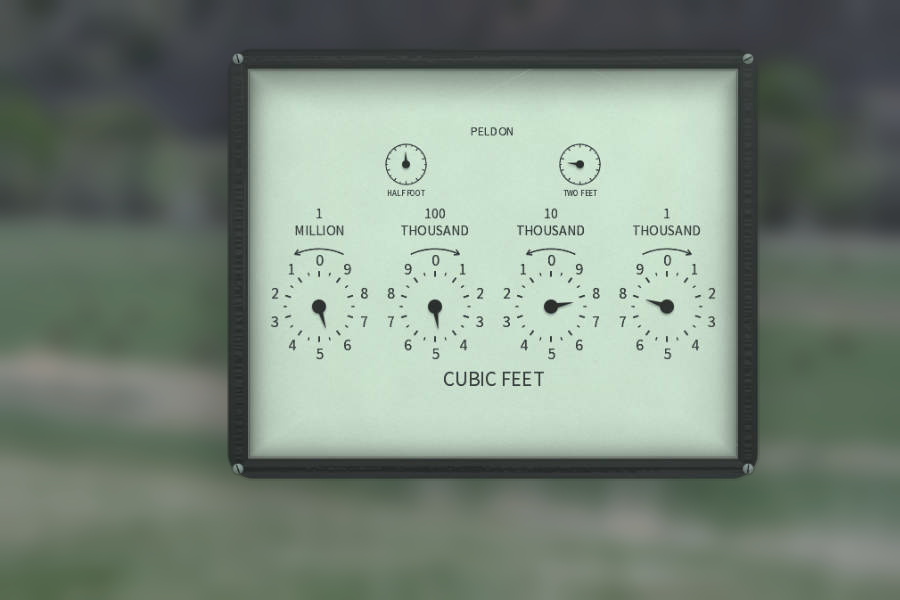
value=547800 unit=ft³
